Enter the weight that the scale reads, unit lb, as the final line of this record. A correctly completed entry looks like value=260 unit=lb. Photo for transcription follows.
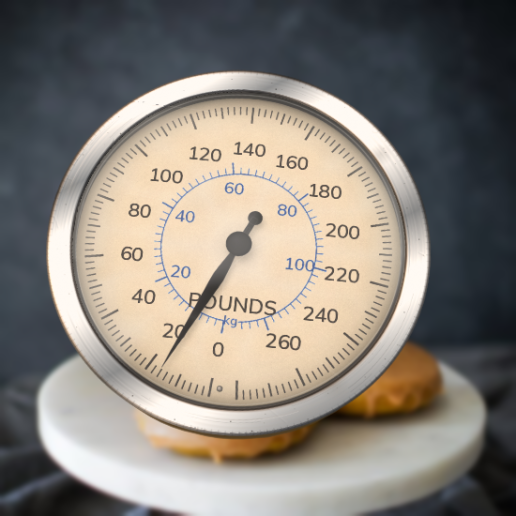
value=16 unit=lb
